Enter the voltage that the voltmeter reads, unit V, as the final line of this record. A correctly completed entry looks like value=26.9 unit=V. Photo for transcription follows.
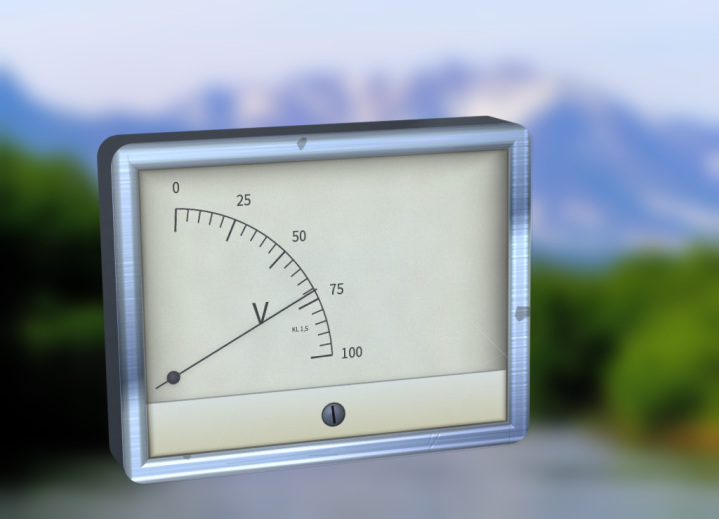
value=70 unit=V
